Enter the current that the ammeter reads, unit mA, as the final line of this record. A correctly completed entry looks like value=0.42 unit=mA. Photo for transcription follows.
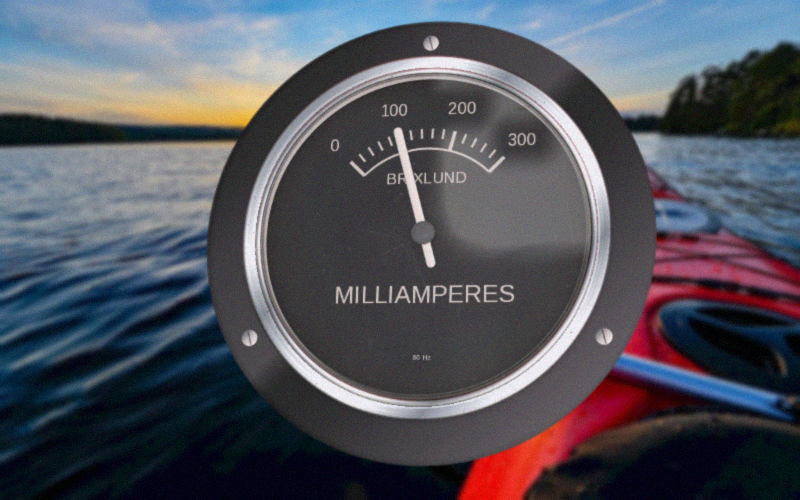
value=100 unit=mA
